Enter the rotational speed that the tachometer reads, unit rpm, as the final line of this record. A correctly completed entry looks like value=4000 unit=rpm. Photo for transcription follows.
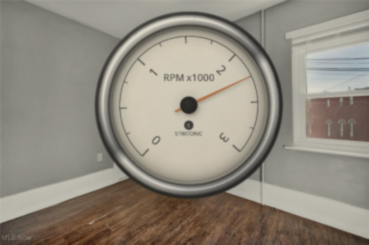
value=2250 unit=rpm
